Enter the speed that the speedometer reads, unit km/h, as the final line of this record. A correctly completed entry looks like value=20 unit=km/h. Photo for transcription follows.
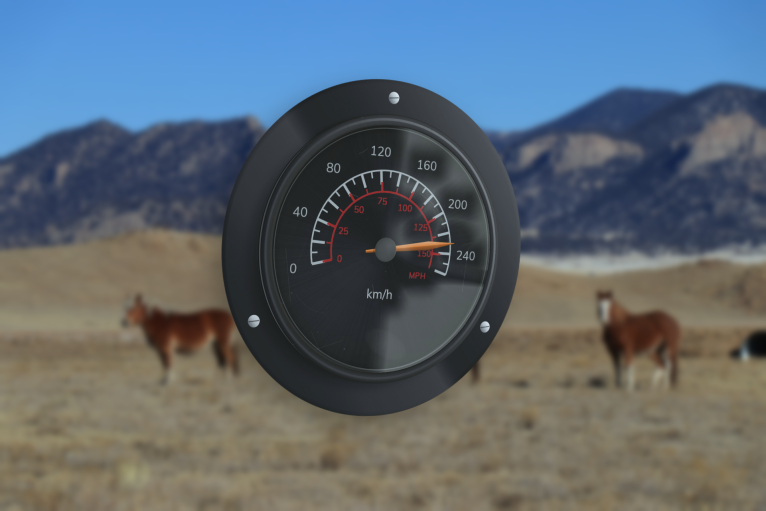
value=230 unit=km/h
